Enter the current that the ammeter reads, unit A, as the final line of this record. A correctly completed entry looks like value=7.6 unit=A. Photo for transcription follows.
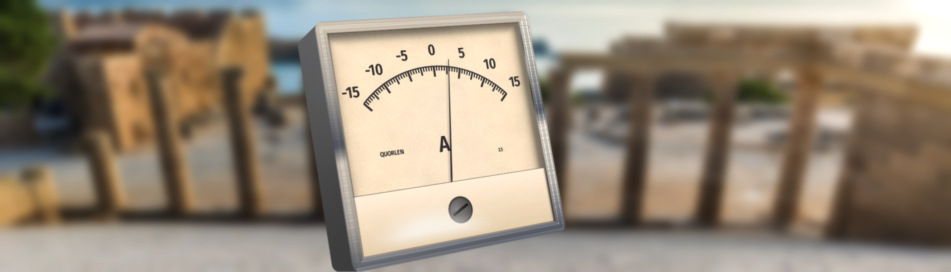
value=2.5 unit=A
